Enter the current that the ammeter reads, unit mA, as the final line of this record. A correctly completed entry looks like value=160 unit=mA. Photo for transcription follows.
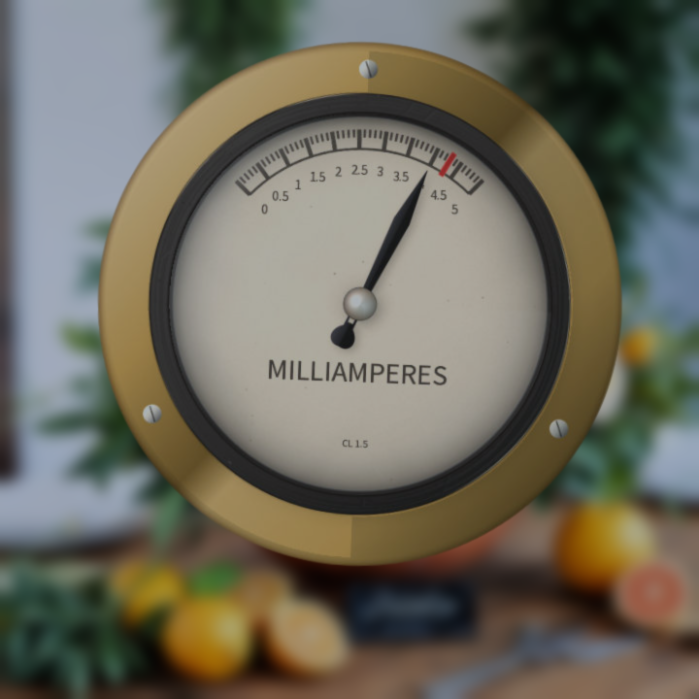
value=4 unit=mA
